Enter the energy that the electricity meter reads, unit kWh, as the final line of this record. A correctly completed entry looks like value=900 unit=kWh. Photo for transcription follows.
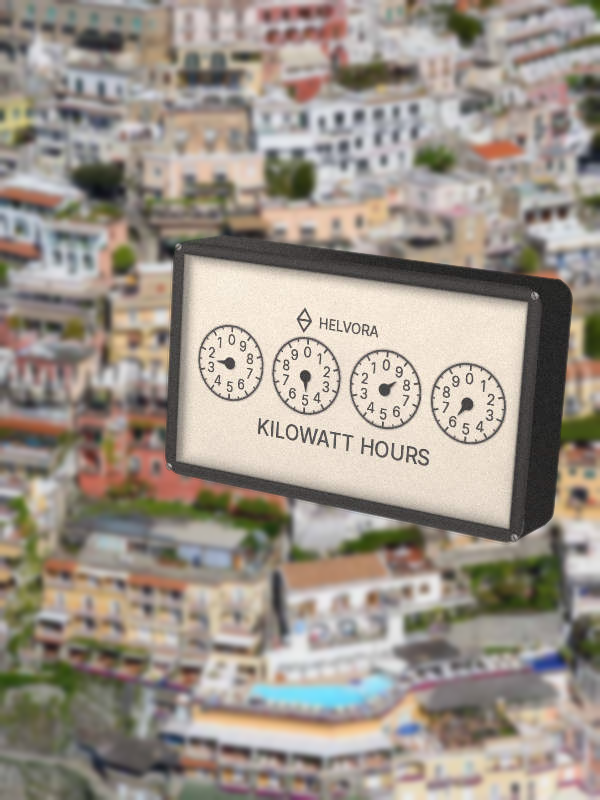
value=2486 unit=kWh
